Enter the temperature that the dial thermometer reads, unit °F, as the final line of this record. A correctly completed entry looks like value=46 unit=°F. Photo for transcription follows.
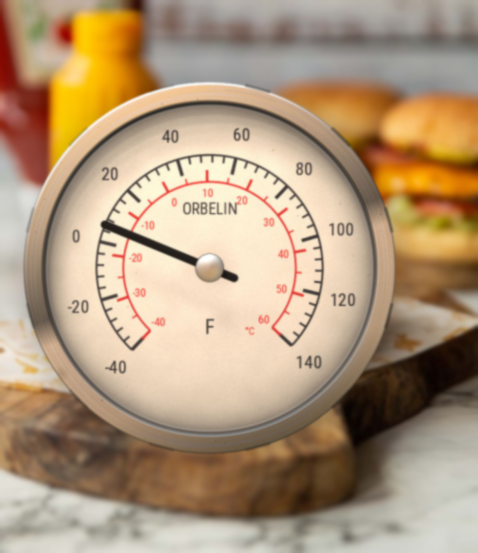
value=6 unit=°F
